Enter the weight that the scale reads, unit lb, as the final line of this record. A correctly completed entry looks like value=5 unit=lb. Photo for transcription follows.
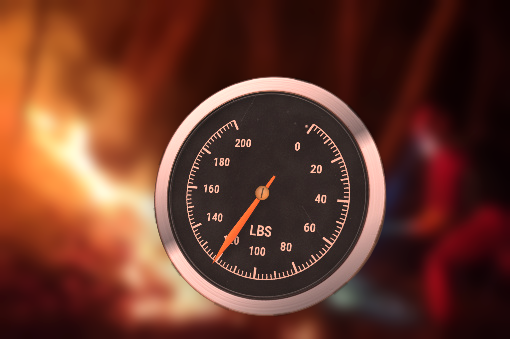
value=120 unit=lb
